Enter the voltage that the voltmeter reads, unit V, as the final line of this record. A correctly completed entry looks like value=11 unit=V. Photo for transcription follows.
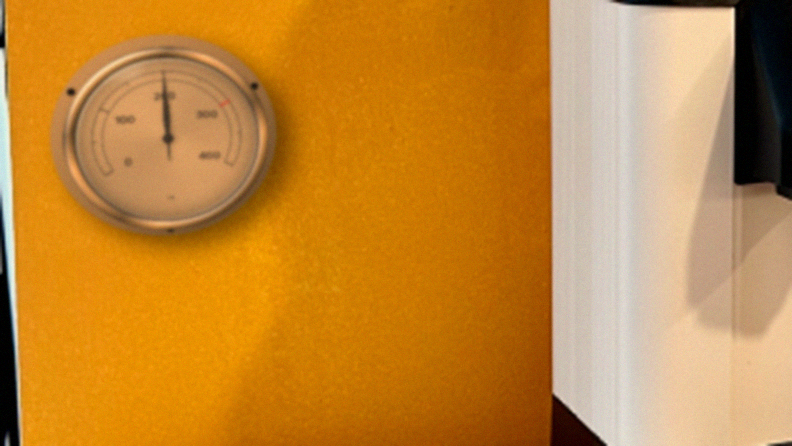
value=200 unit=V
